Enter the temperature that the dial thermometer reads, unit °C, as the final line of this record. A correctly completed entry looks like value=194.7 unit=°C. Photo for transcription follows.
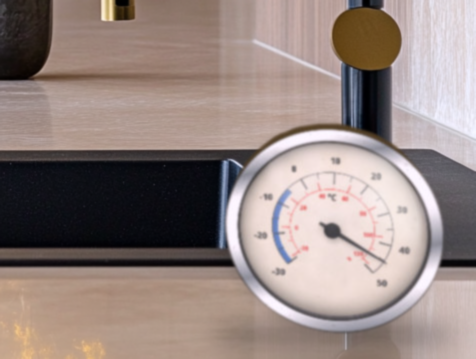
value=45 unit=°C
